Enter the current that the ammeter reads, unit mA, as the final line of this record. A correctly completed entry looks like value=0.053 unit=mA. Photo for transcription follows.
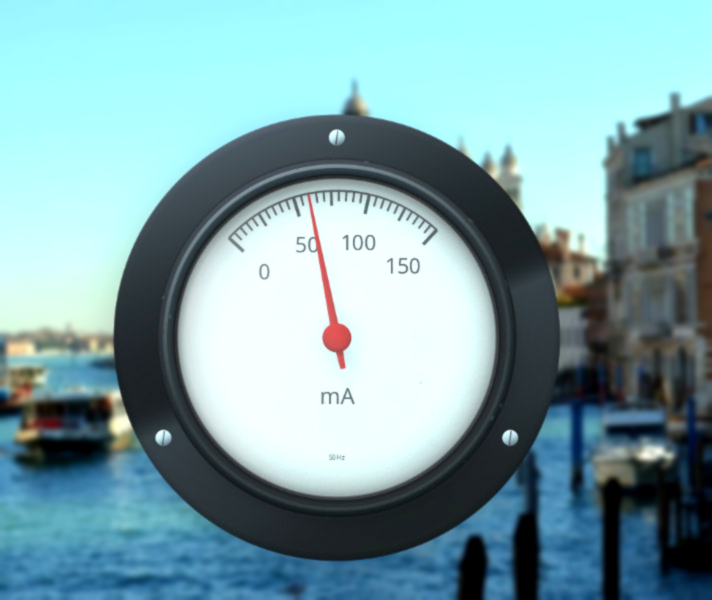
value=60 unit=mA
